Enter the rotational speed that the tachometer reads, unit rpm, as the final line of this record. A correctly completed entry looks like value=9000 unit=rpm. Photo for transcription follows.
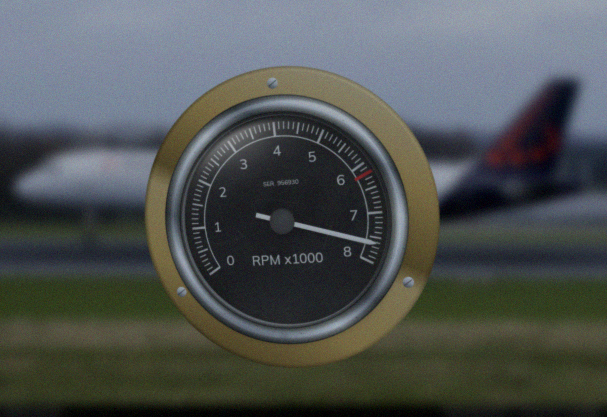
value=7600 unit=rpm
